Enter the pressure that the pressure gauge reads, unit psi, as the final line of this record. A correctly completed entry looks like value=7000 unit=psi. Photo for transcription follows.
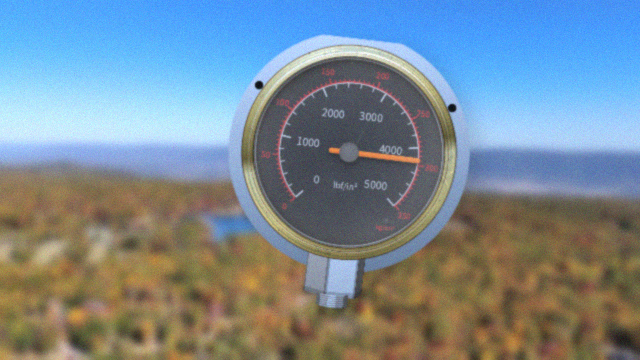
value=4200 unit=psi
